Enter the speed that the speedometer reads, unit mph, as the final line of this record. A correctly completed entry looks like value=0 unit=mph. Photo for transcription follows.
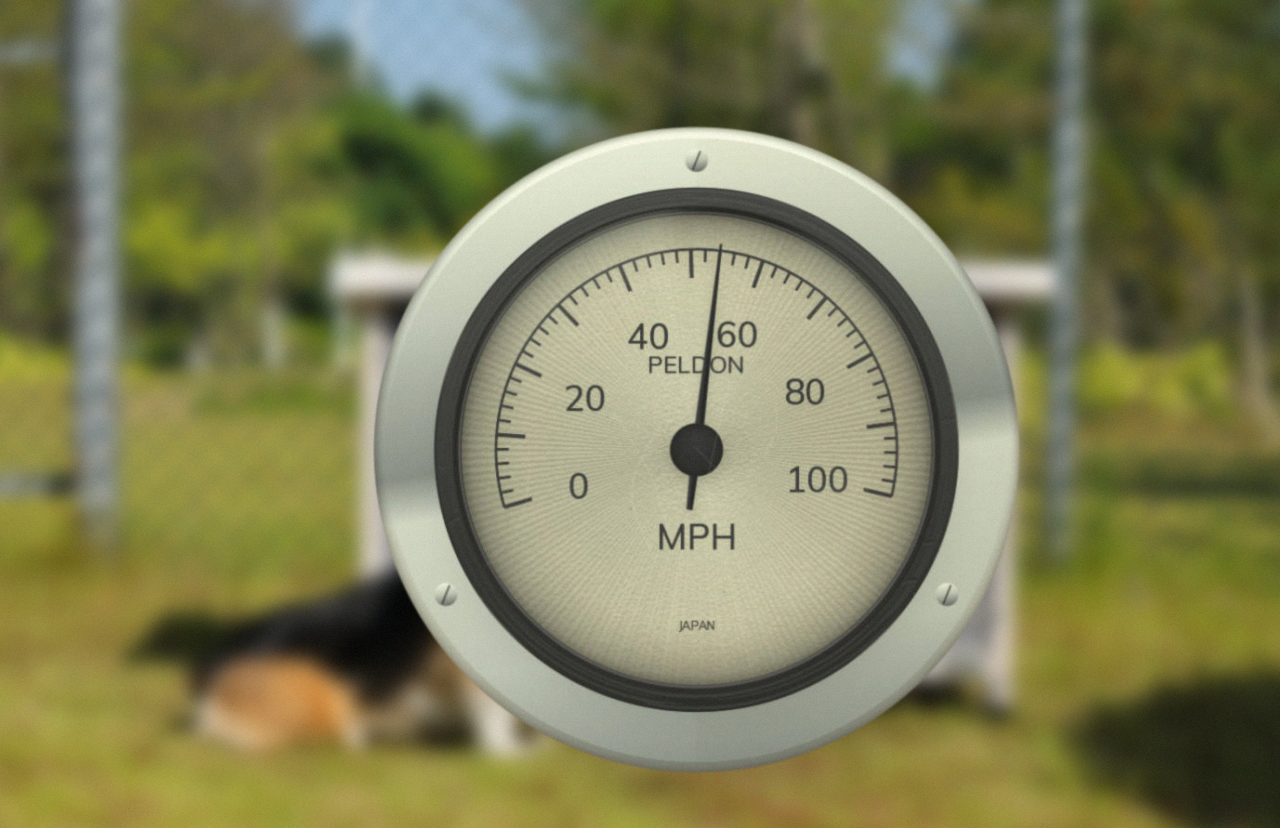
value=54 unit=mph
